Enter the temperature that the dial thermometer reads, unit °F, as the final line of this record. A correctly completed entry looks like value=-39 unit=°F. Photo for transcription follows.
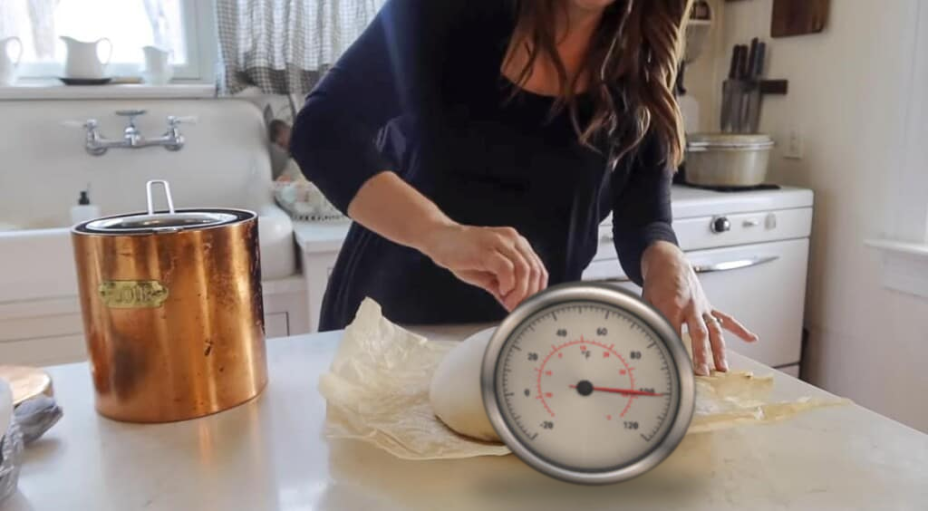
value=100 unit=°F
